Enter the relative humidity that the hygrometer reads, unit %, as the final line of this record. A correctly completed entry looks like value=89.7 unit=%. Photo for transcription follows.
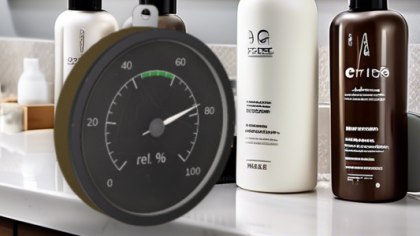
value=76 unit=%
